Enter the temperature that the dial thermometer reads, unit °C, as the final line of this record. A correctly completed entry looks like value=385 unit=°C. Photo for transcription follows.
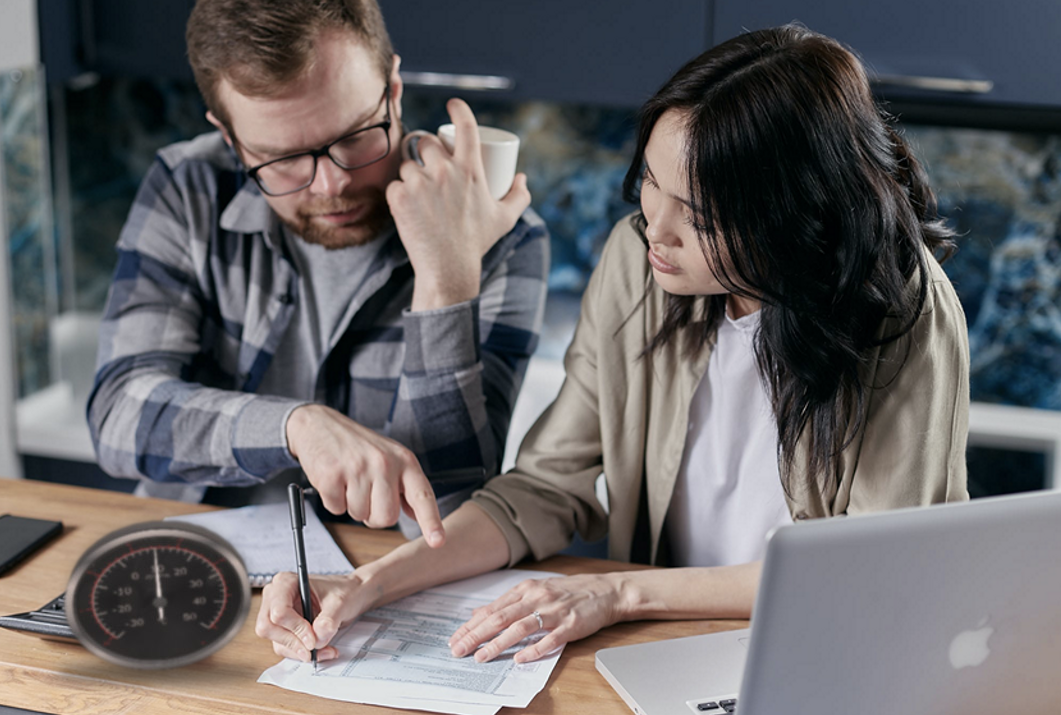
value=10 unit=°C
